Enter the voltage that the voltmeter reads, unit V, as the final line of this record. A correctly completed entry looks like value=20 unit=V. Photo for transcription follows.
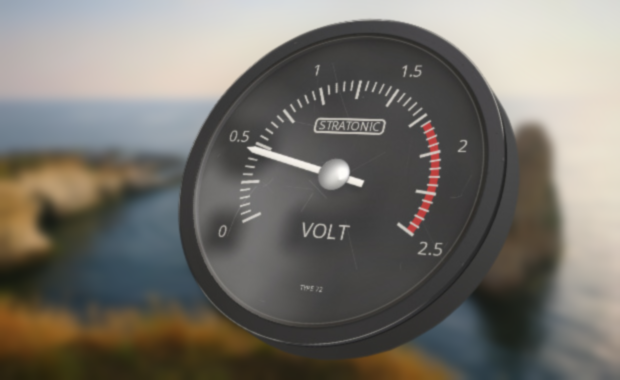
value=0.45 unit=V
